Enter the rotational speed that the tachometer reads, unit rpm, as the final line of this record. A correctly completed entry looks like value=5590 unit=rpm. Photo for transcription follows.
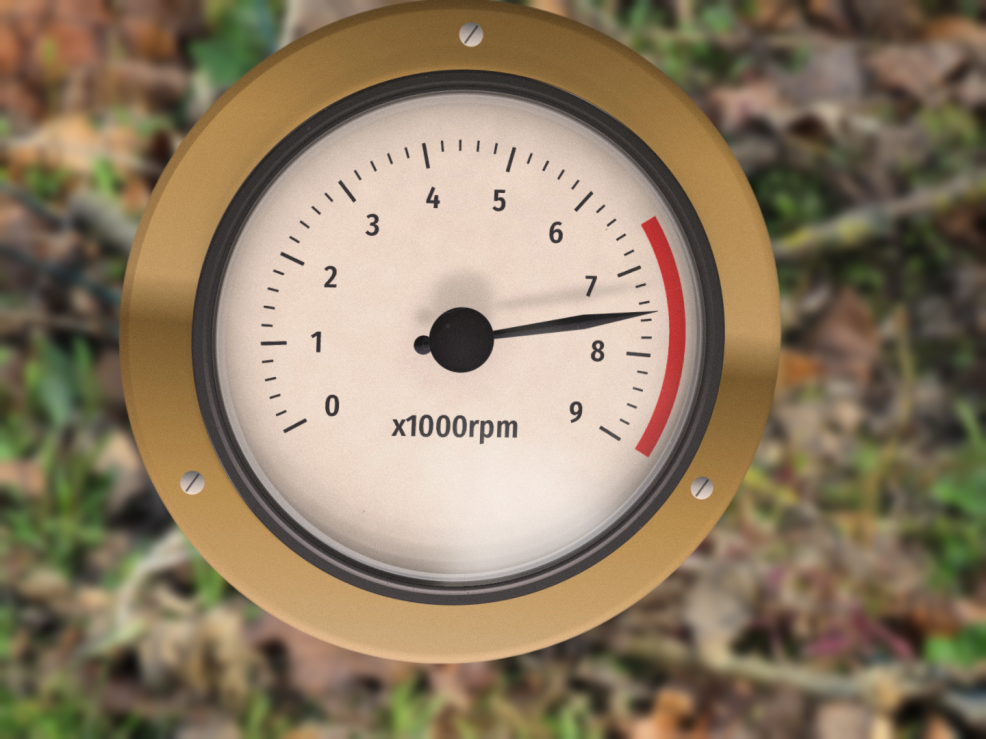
value=7500 unit=rpm
